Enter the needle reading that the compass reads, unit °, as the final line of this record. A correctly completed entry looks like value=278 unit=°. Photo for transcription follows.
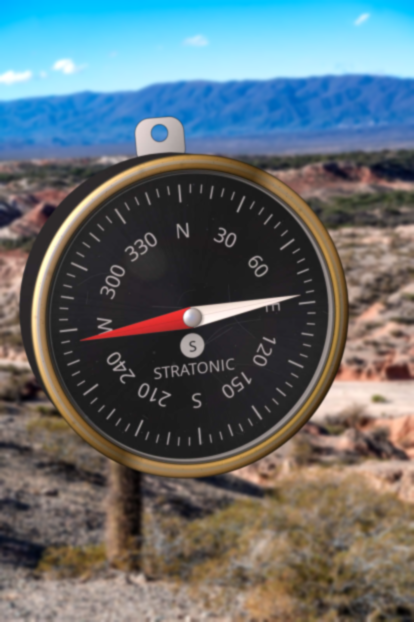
value=265 unit=°
